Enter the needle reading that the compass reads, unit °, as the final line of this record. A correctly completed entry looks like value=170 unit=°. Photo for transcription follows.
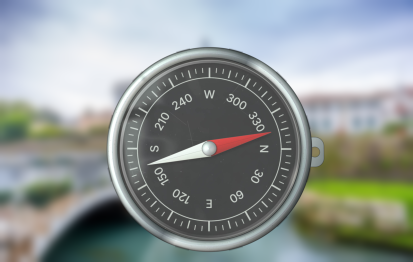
value=345 unit=°
